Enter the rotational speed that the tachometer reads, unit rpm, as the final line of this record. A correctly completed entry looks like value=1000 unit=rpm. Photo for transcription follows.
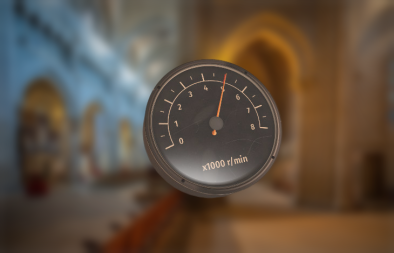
value=5000 unit=rpm
